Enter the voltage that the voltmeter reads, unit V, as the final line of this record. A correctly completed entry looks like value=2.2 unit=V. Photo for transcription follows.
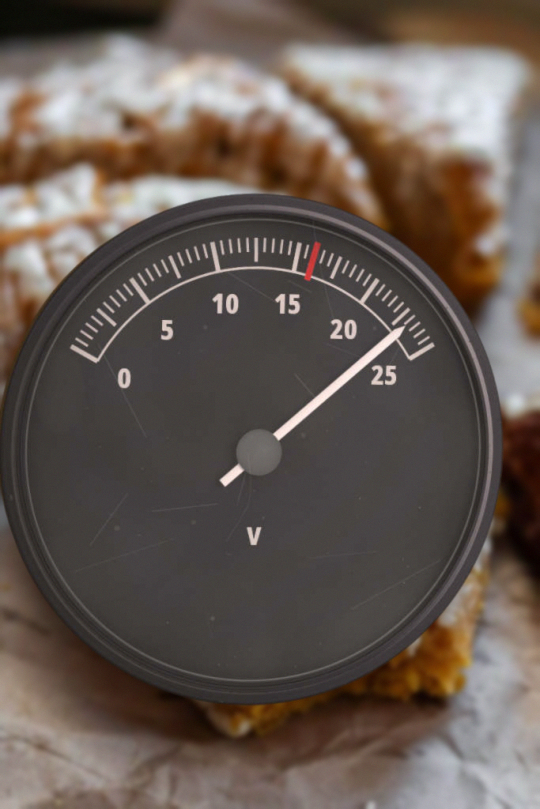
value=23 unit=V
